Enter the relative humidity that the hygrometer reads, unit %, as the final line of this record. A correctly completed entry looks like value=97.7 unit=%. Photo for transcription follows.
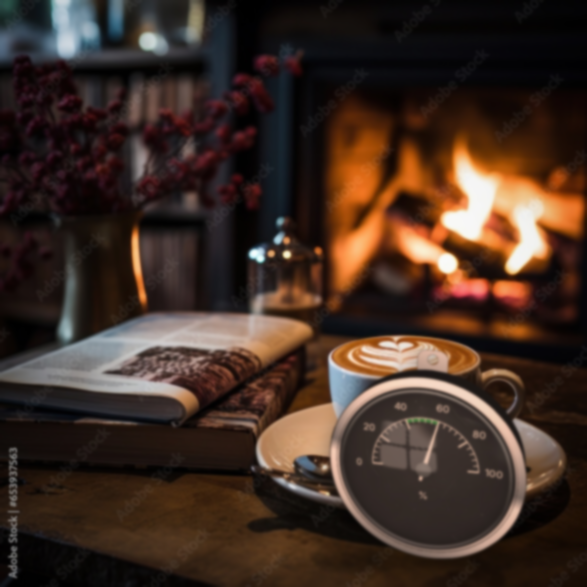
value=60 unit=%
